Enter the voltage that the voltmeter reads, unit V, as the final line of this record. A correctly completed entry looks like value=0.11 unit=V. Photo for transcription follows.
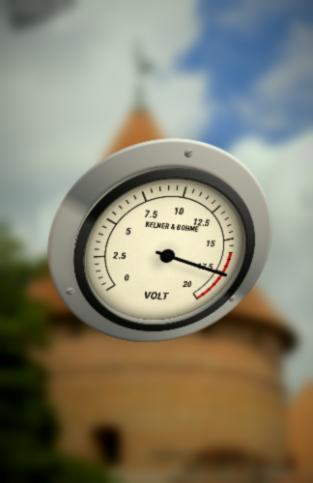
value=17.5 unit=V
